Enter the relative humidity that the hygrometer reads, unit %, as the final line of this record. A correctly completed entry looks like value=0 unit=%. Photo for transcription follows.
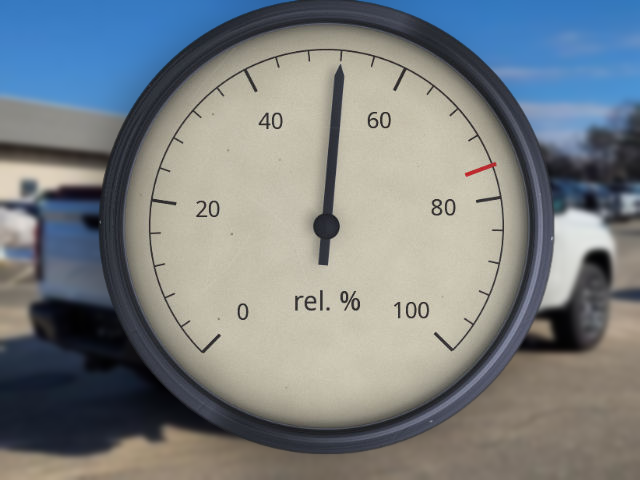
value=52 unit=%
